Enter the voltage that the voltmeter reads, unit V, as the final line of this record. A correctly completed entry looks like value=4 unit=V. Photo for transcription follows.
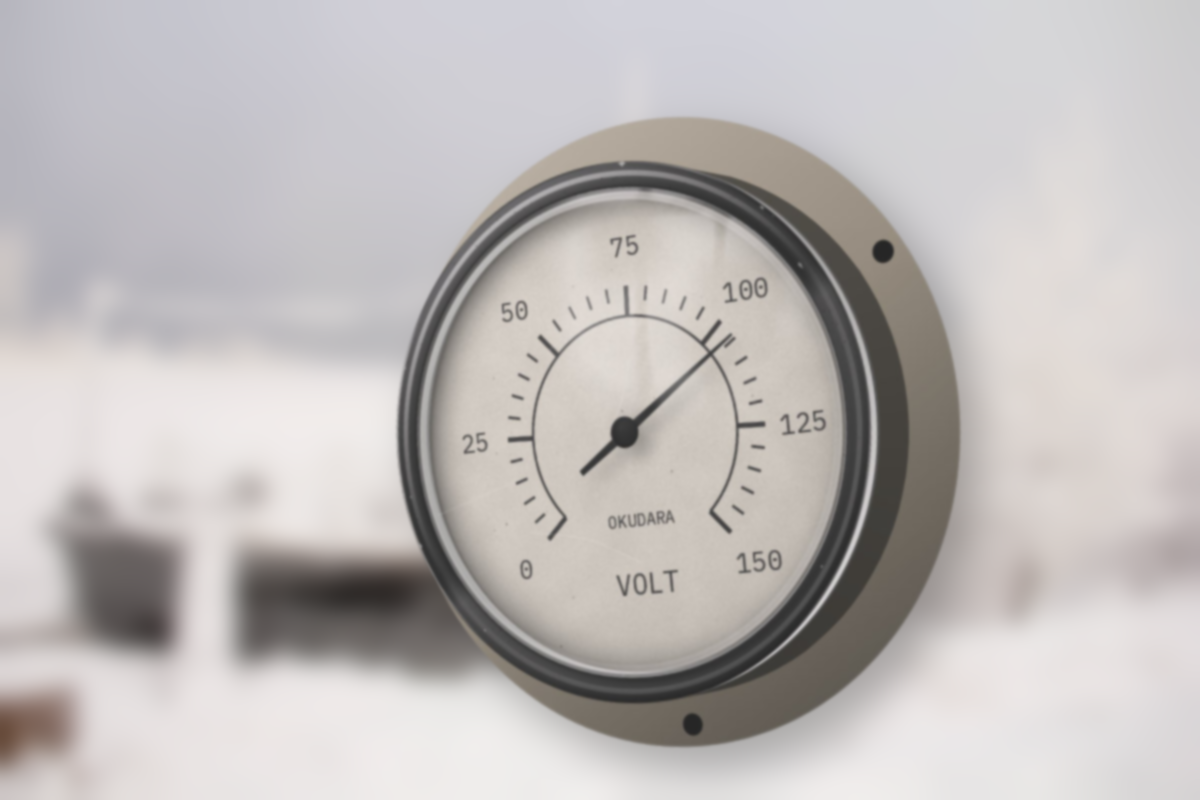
value=105 unit=V
